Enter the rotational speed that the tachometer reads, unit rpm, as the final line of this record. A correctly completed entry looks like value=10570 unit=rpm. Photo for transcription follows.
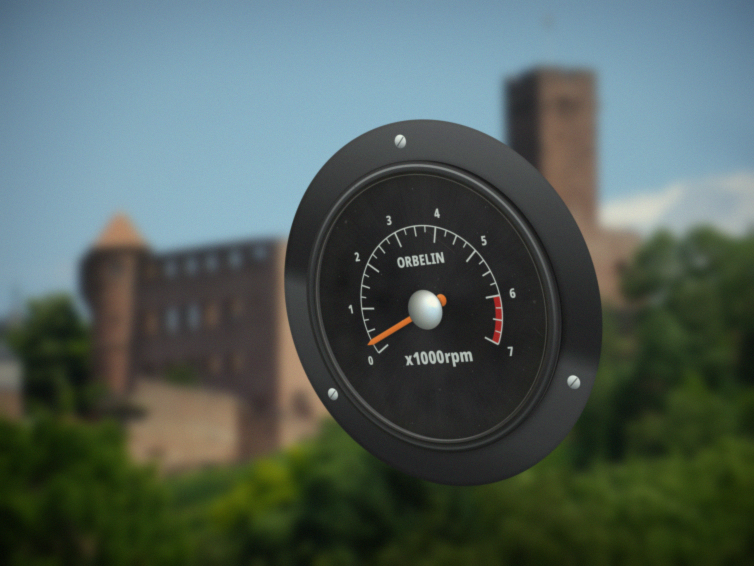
value=250 unit=rpm
